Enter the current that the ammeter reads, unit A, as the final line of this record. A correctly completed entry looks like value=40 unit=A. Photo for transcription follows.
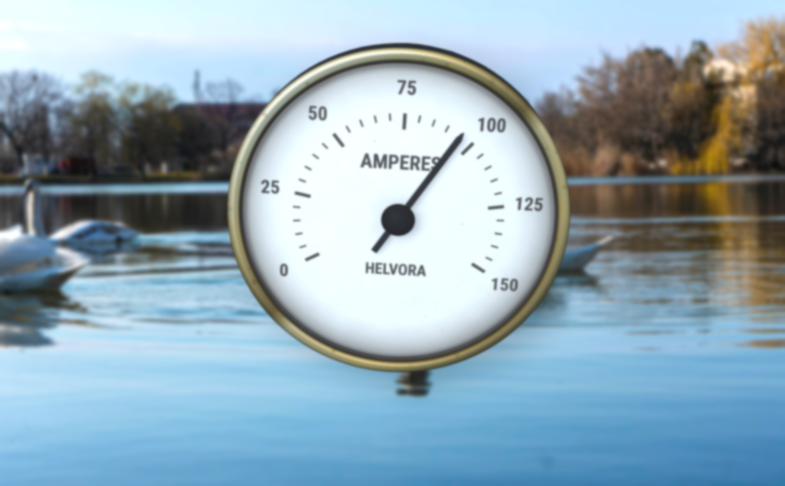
value=95 unit=A
